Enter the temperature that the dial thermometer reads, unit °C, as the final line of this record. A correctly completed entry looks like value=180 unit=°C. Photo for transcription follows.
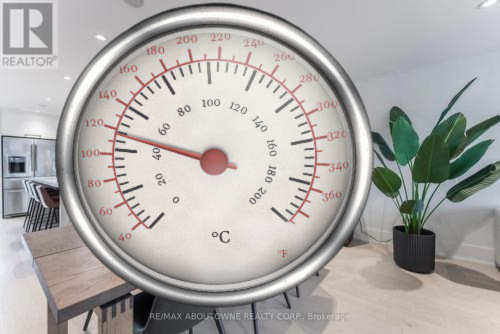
value=48 unit=°C
